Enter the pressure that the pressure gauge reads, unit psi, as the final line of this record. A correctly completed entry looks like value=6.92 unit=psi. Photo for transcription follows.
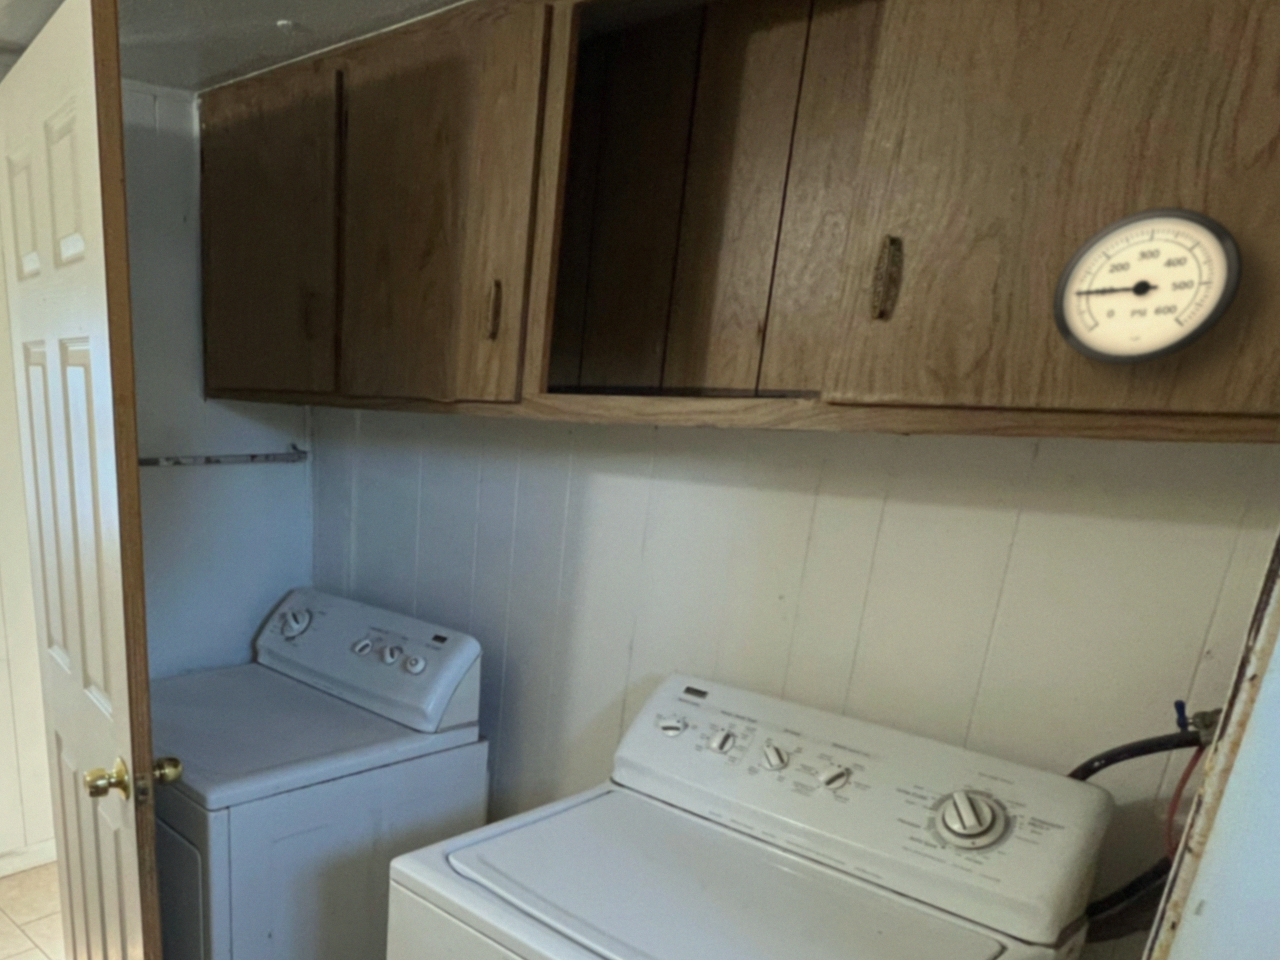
value=100 unit=psi
